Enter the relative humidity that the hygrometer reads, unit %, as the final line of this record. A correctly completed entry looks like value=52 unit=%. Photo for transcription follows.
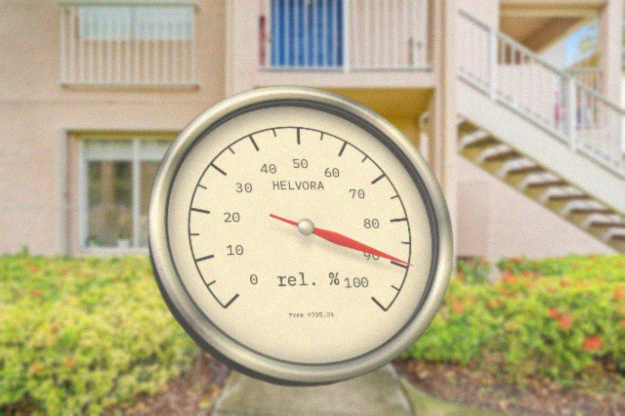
value=90 unit=%
